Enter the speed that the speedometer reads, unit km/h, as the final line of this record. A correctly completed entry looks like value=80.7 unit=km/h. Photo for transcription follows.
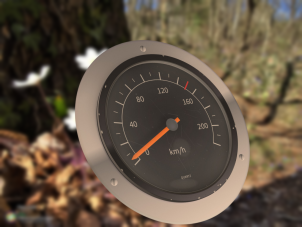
value=5 unit=km/h
